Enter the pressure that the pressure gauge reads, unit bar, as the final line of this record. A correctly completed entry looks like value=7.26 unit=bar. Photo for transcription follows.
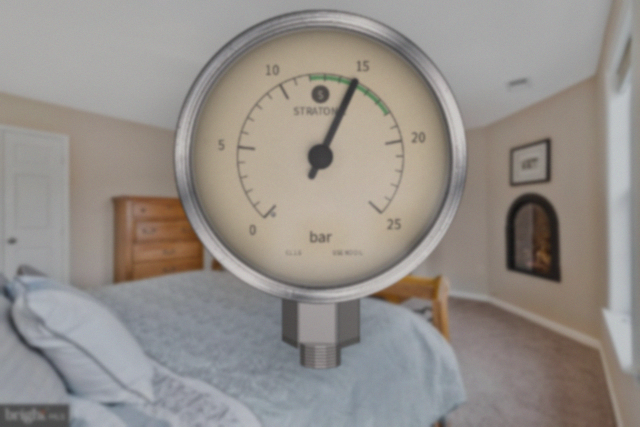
value=15 unit=bar
